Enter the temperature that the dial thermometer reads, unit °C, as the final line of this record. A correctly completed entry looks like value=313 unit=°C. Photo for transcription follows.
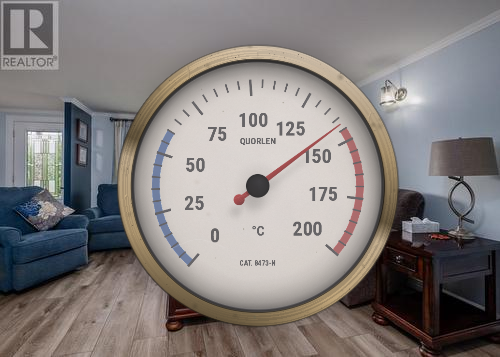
value=142.5 unit=°C
